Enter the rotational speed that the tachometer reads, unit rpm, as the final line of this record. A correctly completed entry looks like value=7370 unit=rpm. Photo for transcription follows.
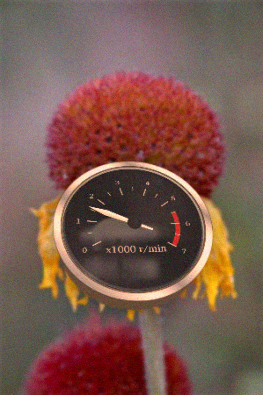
value=1500 unit=rpm
